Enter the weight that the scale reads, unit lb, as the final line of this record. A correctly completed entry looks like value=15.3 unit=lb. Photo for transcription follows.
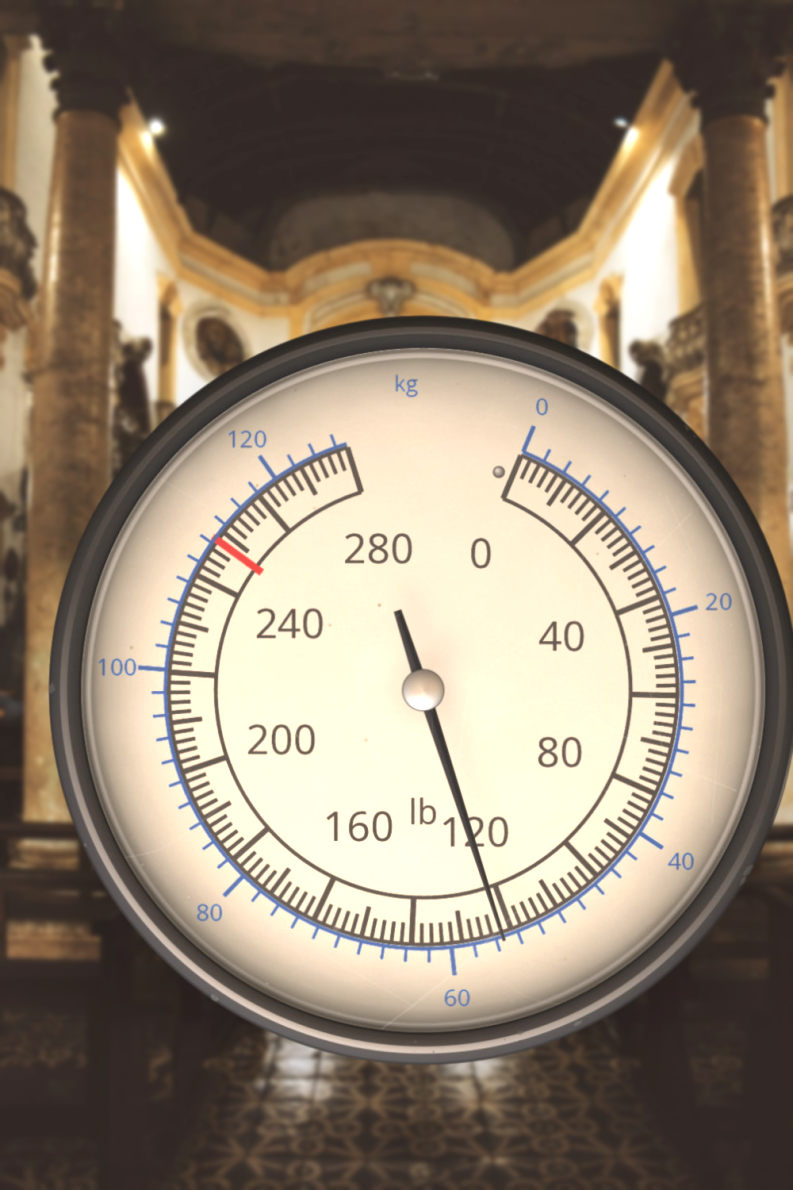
value=122 unit=lb
